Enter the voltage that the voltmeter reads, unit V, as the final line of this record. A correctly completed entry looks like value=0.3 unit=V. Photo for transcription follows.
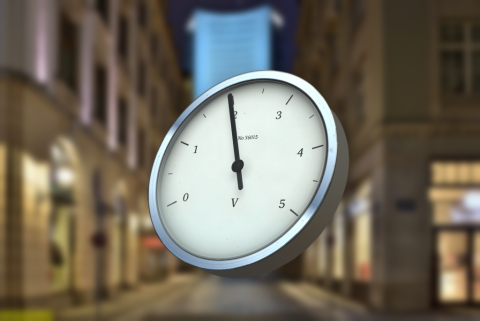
value=2 unit=V
